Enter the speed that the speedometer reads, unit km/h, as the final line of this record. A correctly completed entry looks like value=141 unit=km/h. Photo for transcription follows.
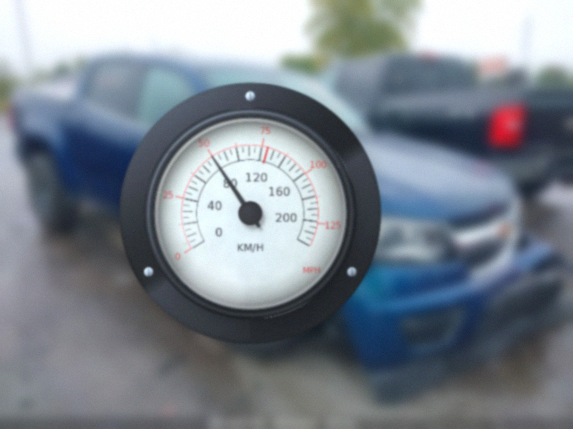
value=80 unit=km/h
